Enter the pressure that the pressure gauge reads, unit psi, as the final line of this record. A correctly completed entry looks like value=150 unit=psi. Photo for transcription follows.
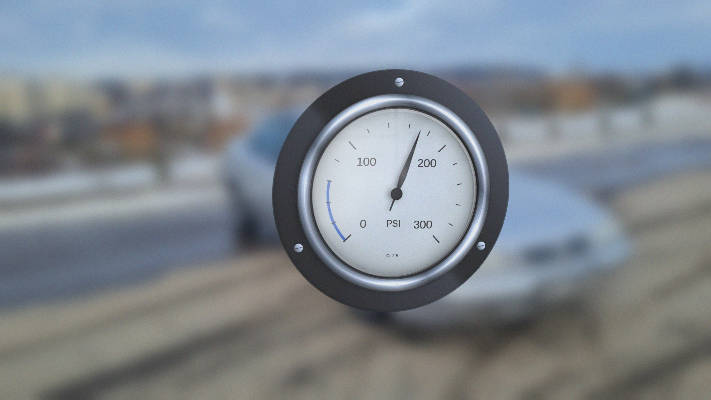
value=170 unit=psi
